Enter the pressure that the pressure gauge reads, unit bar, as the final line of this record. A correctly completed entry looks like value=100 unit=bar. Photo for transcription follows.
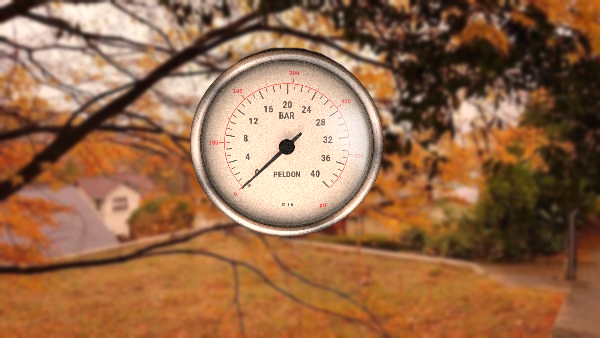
value=0 unit=bar
